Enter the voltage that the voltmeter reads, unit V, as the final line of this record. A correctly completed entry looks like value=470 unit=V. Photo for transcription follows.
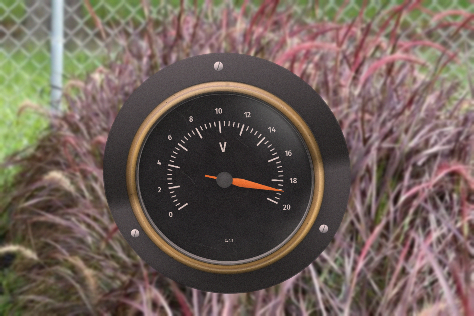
value=18.8 unit=V
